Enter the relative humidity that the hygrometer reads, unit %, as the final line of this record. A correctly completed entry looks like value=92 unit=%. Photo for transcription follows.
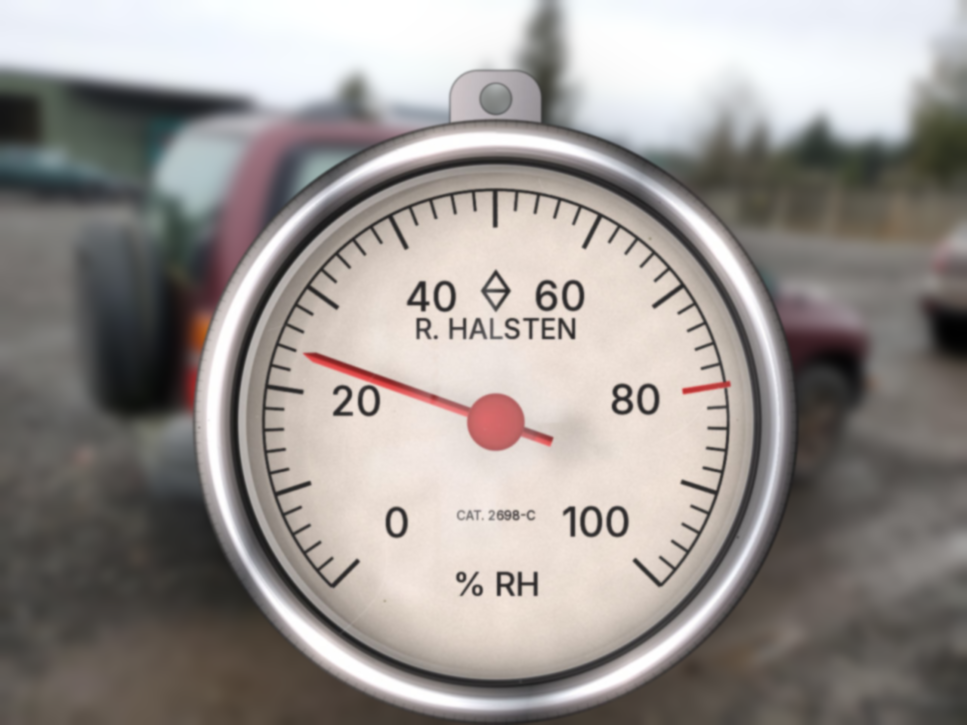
value=24 unit=%
